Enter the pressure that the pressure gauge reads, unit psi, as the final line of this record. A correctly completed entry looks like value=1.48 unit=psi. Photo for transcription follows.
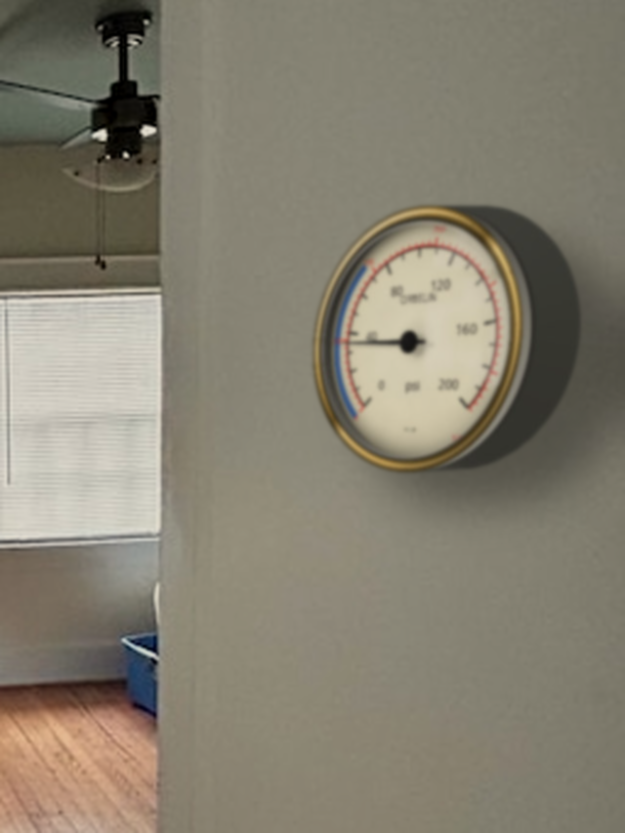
value=35 unit=psi
